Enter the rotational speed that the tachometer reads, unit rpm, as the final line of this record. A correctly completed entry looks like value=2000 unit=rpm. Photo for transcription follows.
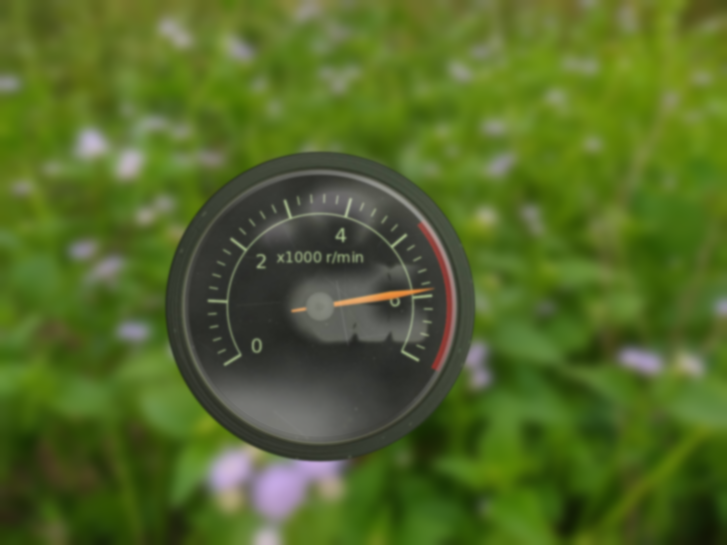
value=5900 unit=rpm
